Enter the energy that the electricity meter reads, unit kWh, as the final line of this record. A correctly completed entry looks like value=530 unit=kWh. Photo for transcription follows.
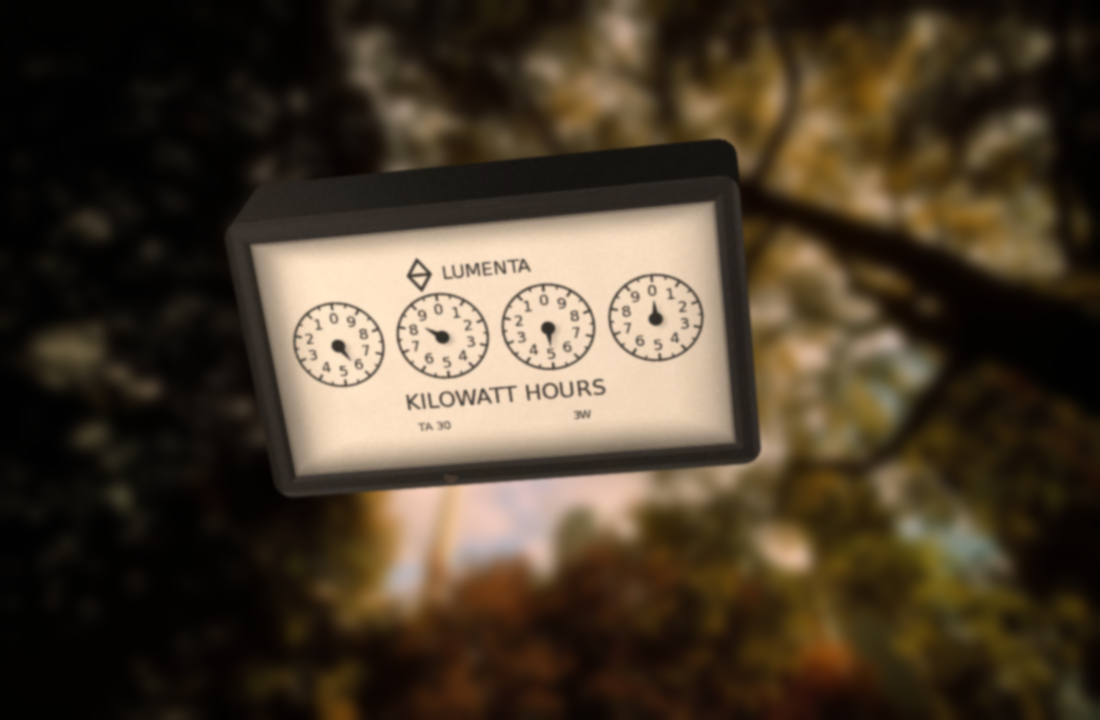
value=5850 unit=kWh
